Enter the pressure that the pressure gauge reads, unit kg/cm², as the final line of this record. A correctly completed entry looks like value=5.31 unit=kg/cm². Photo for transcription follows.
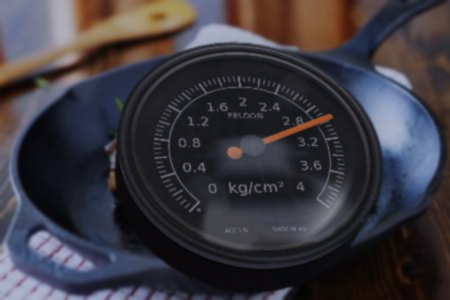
value=3 unit=kg/cm²
